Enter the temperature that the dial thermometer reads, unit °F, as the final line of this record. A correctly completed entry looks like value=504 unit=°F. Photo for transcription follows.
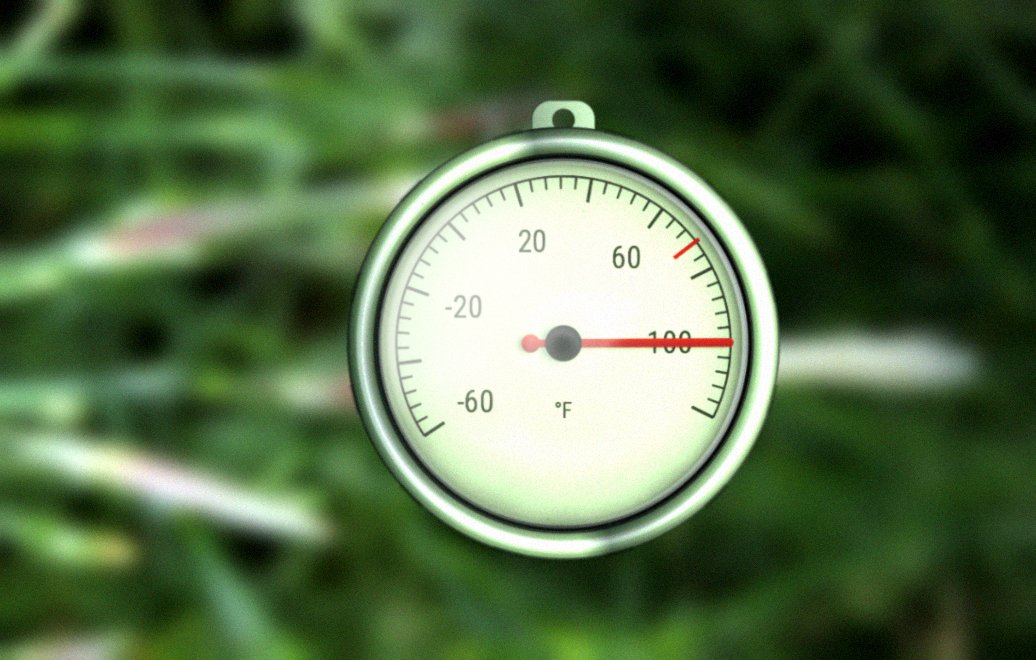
value=100 unit=°F
